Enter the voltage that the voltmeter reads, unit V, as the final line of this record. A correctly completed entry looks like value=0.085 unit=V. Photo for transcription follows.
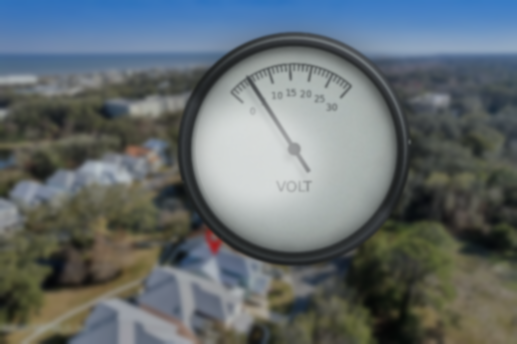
value=5 unit=V
